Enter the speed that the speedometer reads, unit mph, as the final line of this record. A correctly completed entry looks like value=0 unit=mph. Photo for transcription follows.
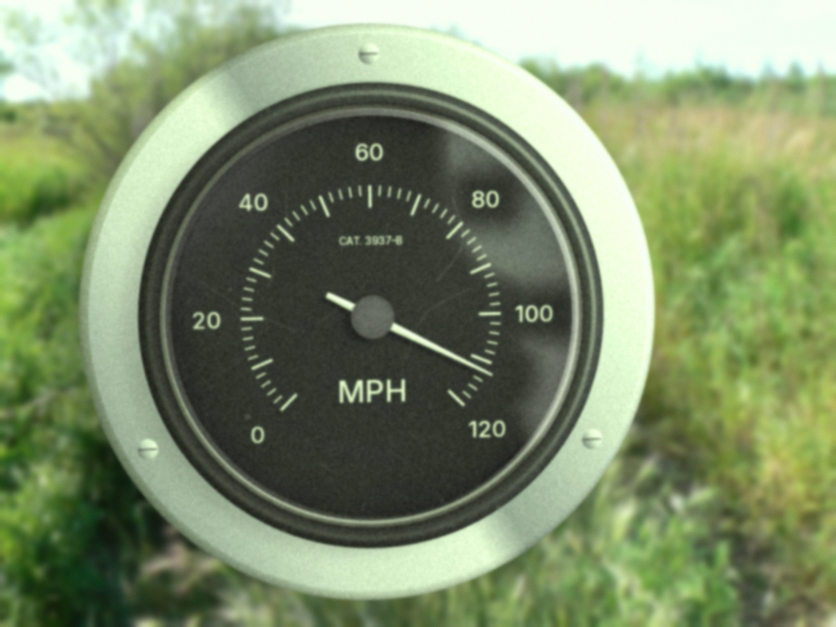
value=112 unit=mph
